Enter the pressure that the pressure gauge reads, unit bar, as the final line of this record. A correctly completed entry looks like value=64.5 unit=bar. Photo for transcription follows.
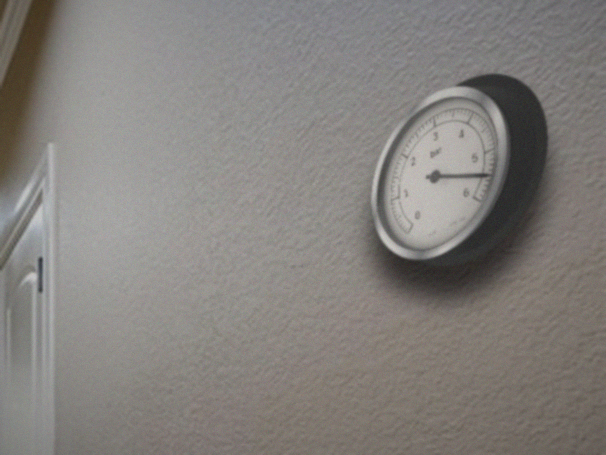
value=5.5 unit=bar
